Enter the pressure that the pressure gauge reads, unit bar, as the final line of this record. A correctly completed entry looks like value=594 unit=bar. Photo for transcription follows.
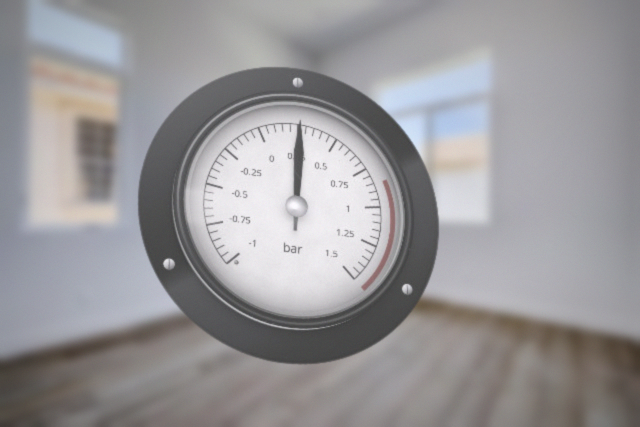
value=0.25 unit=bar
